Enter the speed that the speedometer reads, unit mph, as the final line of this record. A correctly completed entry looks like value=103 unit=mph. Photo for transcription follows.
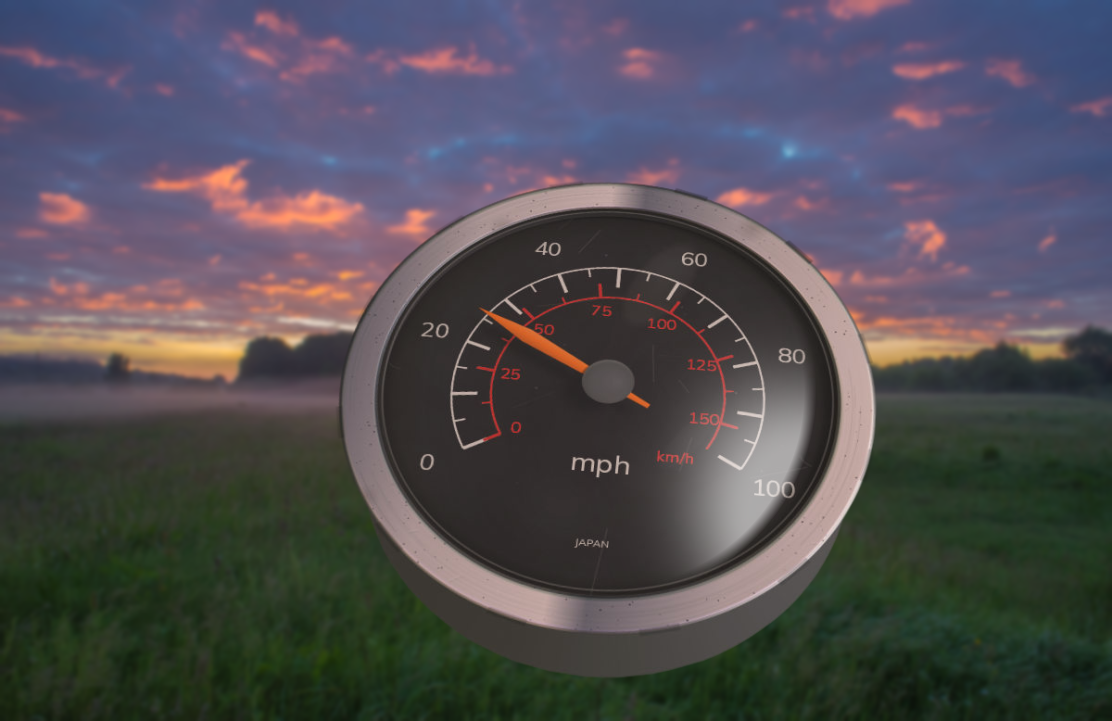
value=25 unit=mph
